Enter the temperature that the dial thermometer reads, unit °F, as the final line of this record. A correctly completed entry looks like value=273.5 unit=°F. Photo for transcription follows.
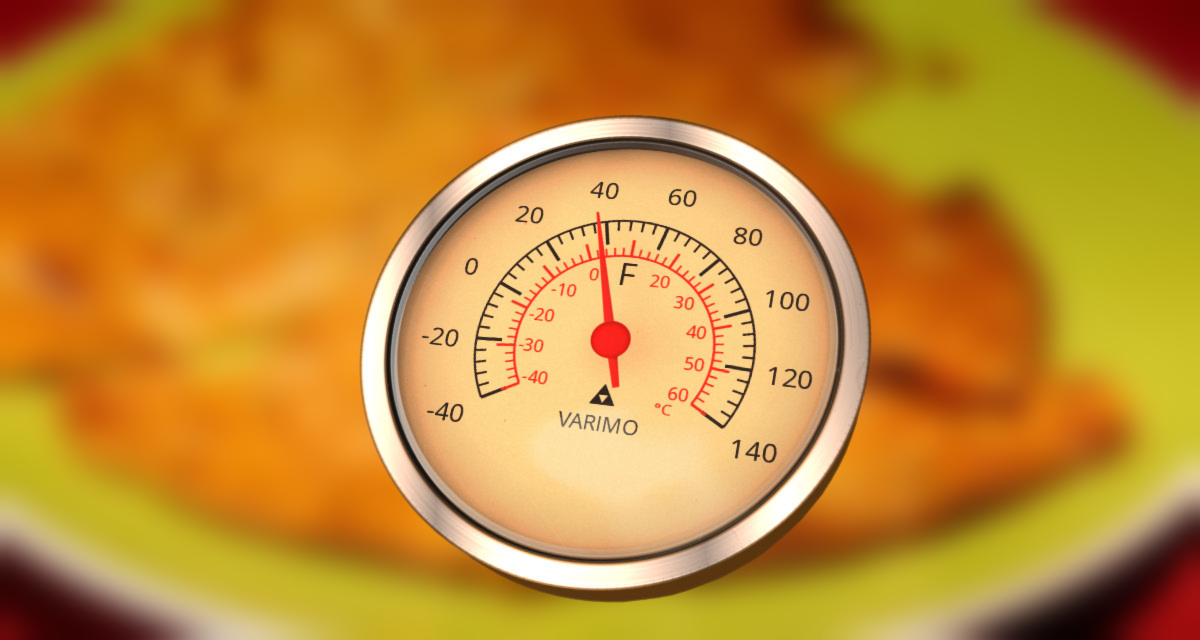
value=38 unit=°F
